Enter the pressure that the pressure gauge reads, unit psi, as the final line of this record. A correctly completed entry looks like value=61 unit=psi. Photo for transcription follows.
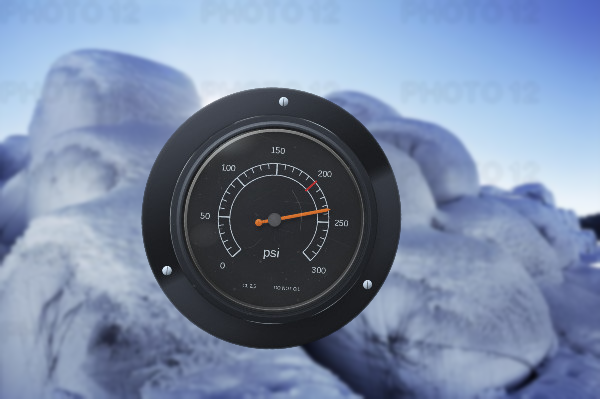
value=235 unit=psi
